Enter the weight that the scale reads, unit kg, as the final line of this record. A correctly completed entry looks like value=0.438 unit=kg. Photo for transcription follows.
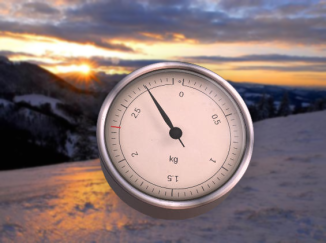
value=2.75 unit=kg
